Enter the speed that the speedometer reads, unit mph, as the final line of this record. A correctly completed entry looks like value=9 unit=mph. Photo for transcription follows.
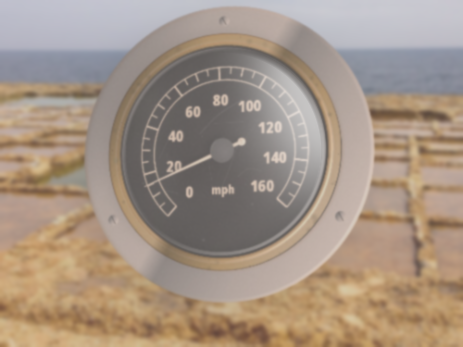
value=15 unit=mph
